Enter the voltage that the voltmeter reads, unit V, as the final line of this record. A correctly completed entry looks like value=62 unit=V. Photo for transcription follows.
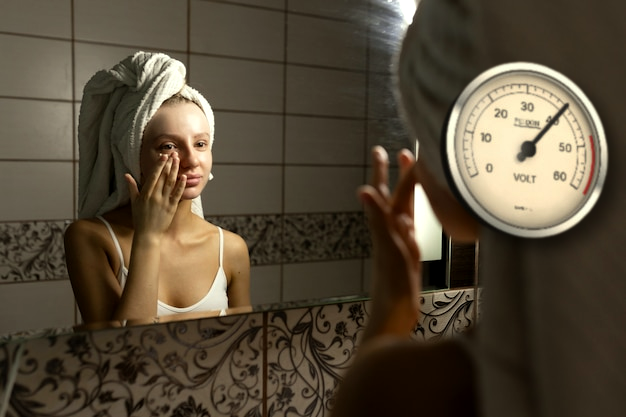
value=40 unit=V
